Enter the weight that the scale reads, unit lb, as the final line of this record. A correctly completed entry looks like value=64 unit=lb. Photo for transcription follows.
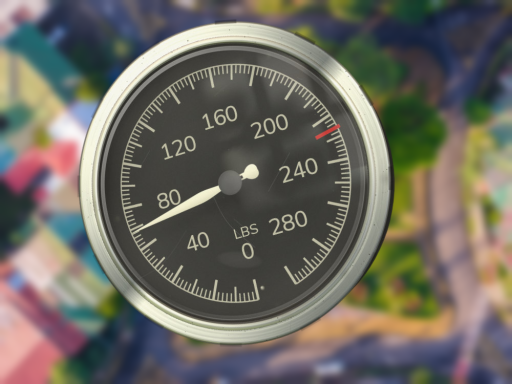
value=68 unit=lb
